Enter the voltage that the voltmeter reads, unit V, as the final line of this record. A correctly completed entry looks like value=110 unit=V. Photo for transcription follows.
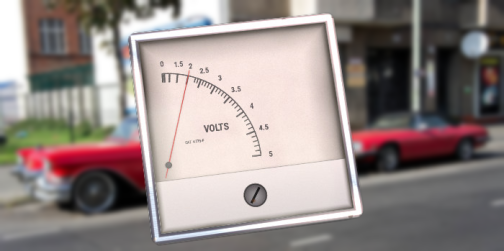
value=2 unit=V
